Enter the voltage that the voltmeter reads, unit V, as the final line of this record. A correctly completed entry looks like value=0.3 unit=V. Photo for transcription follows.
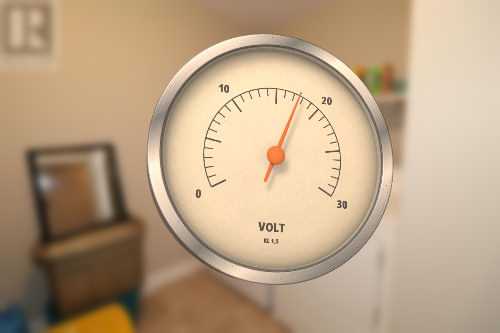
value=17.5 unit=V
